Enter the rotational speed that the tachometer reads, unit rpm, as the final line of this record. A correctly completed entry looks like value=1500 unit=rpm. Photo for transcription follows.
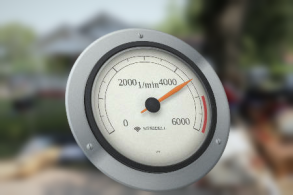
value=4500 unit=rpm
